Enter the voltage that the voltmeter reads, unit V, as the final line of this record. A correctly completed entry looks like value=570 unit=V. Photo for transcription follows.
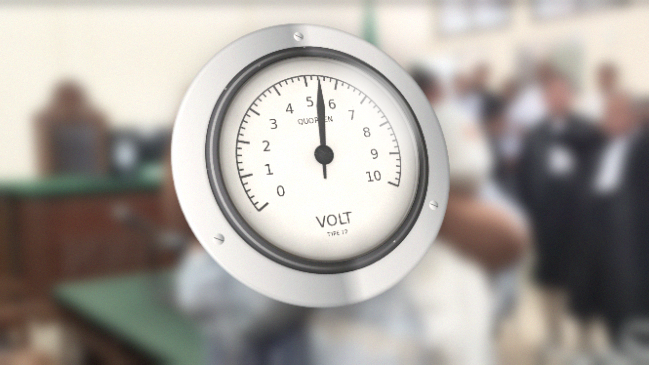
value=5.4 unit=V
